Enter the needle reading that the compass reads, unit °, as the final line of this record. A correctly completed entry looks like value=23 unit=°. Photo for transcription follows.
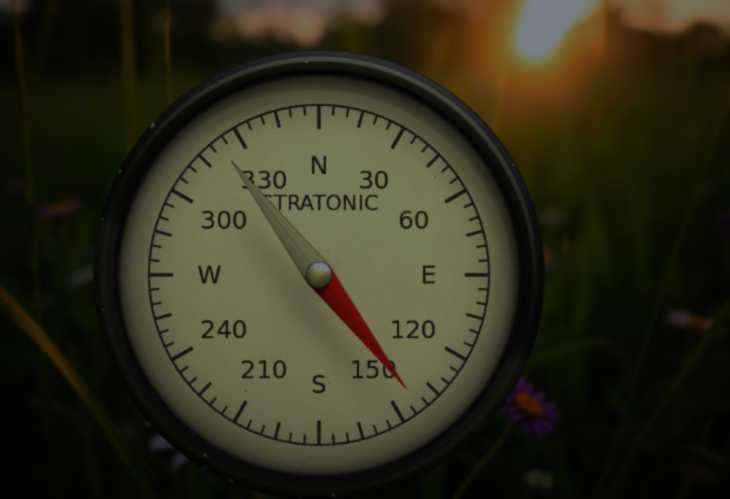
value=142.5 unit=°
